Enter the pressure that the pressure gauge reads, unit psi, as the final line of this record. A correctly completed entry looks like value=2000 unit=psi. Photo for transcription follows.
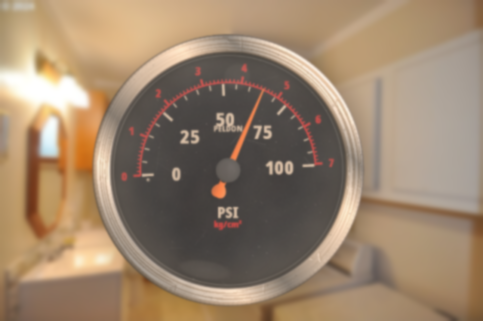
value=65 unit=psi
